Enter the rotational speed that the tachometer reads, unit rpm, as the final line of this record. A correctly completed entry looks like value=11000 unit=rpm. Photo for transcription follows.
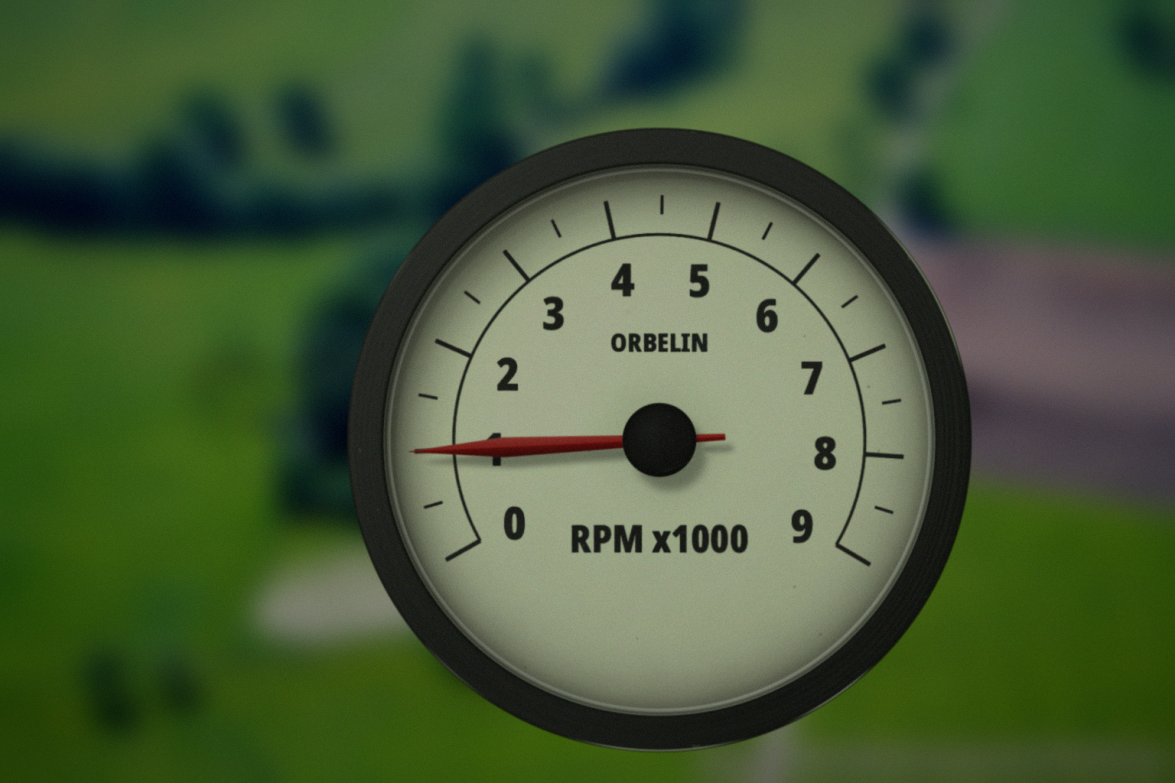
value=1000 unit=rpm
